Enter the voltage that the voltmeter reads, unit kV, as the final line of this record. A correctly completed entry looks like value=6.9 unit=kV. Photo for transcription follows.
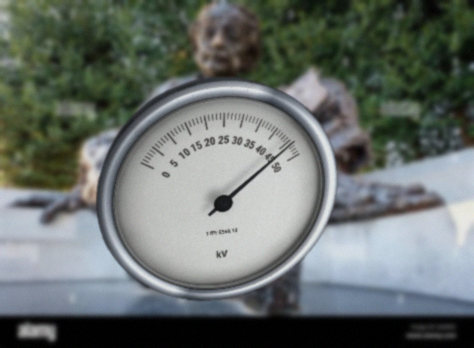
value=45 unit=kV
